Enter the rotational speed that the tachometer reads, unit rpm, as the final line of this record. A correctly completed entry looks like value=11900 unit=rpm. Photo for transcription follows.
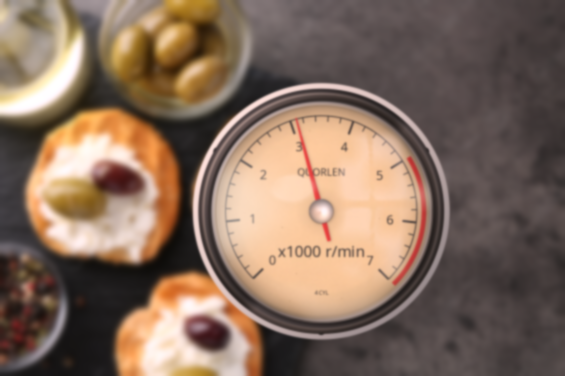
value=3100 unit=rpm
